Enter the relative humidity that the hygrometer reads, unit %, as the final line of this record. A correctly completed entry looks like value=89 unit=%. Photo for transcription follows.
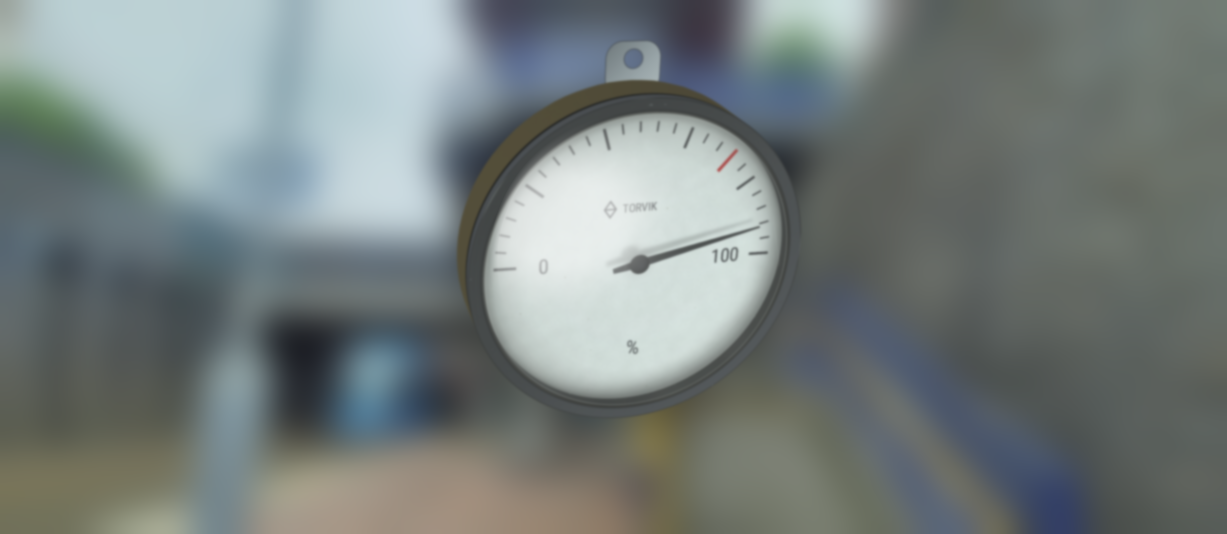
value=92 unit=%
